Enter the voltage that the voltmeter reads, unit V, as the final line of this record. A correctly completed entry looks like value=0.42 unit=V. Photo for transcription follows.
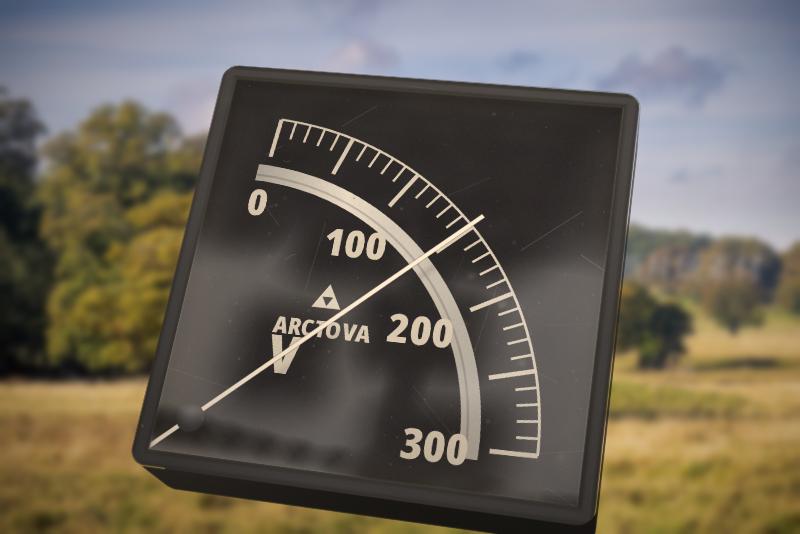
value=150 unit=V
